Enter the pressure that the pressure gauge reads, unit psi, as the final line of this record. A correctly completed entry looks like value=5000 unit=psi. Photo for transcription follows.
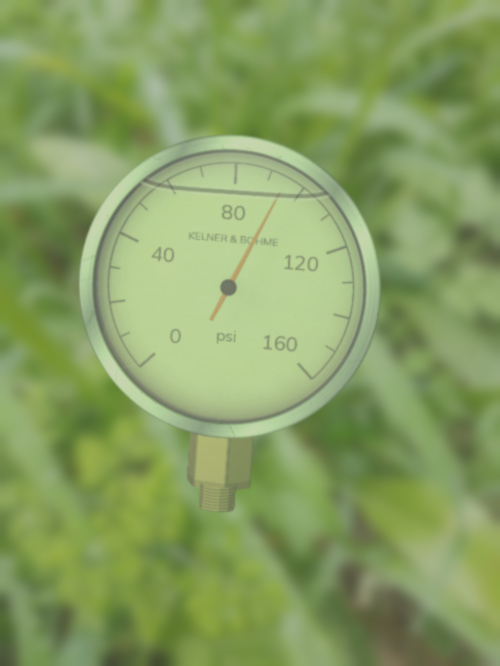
value=95 unit=psi
